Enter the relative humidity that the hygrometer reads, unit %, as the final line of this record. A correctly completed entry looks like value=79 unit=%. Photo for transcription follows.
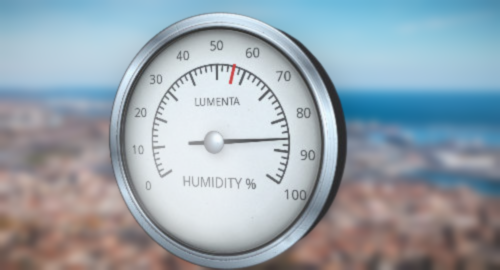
value=86 unit=%
